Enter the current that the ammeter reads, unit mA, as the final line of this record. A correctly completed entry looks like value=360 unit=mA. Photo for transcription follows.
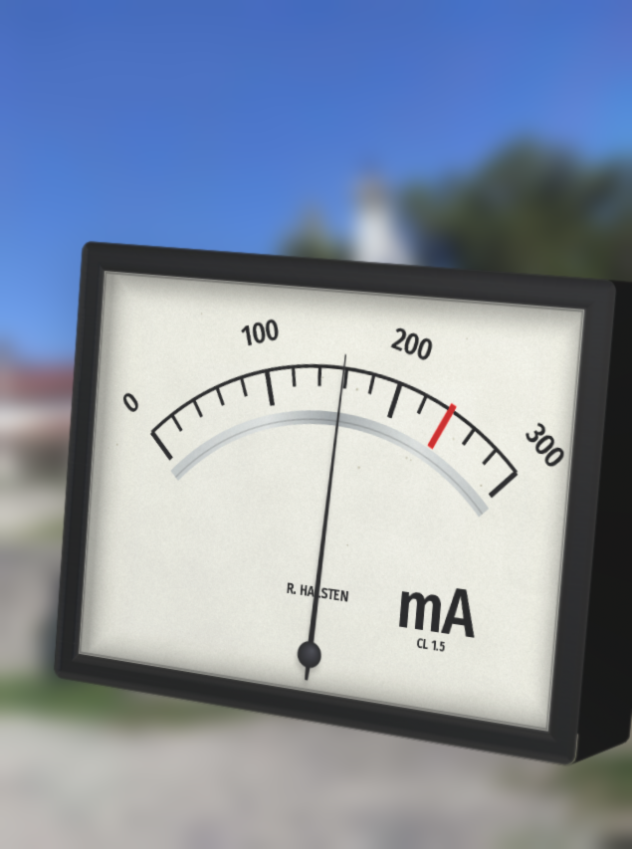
value=160 unit=mA
